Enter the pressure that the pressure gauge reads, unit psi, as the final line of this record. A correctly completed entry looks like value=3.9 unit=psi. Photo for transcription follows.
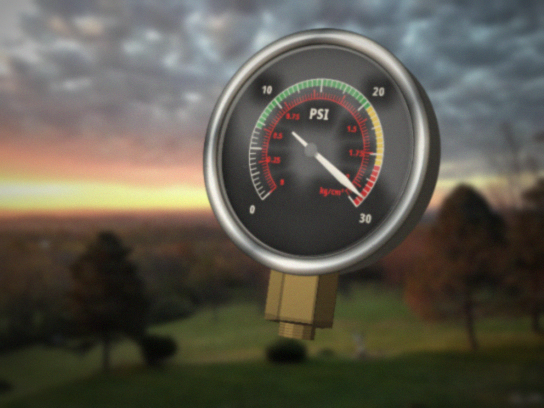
value=29 unit=psi
